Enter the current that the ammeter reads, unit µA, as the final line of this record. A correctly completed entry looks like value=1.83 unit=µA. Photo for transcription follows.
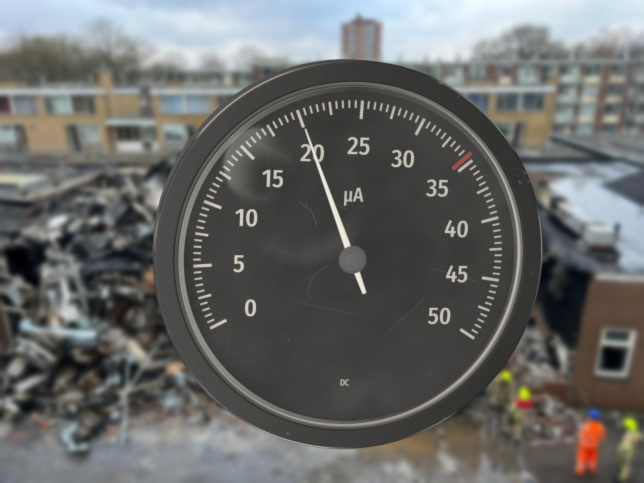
value=20 unit=µA
